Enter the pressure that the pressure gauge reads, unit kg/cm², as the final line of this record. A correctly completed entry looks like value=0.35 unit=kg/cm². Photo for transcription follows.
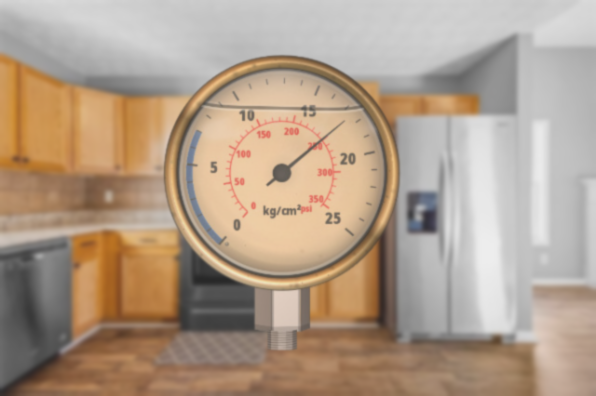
value=17.5 unit=kg/cm²
